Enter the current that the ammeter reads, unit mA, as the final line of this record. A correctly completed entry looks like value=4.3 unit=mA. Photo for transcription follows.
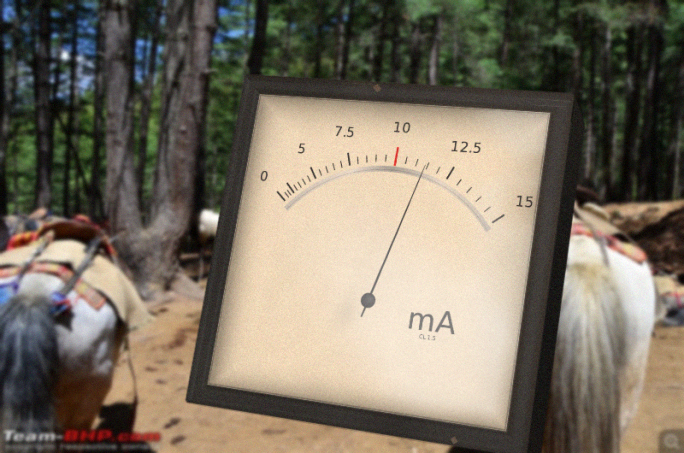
value=11.5 unit=mA
